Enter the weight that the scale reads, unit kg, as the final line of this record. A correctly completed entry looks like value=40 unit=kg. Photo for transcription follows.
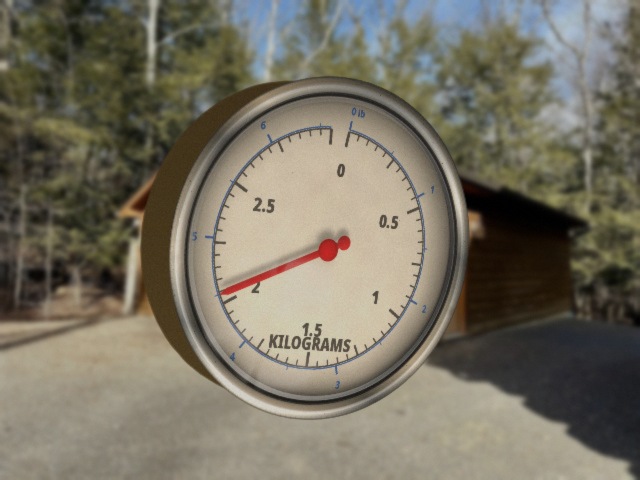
value=2.05 unit=kg
